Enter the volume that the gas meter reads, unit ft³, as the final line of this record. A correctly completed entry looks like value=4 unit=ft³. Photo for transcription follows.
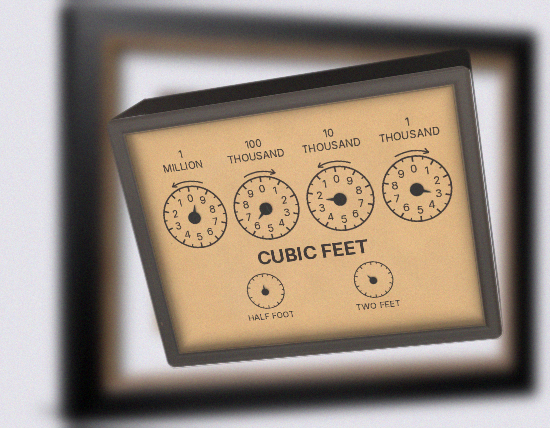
value=962300 unit=ft³
